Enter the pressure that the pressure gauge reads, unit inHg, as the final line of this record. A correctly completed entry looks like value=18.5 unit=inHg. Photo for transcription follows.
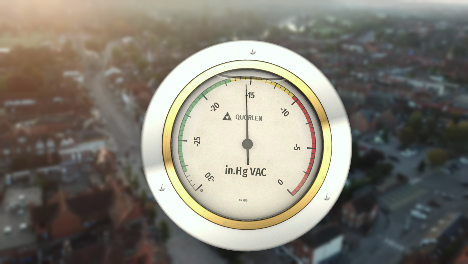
value=-15.5 unit=inHg
